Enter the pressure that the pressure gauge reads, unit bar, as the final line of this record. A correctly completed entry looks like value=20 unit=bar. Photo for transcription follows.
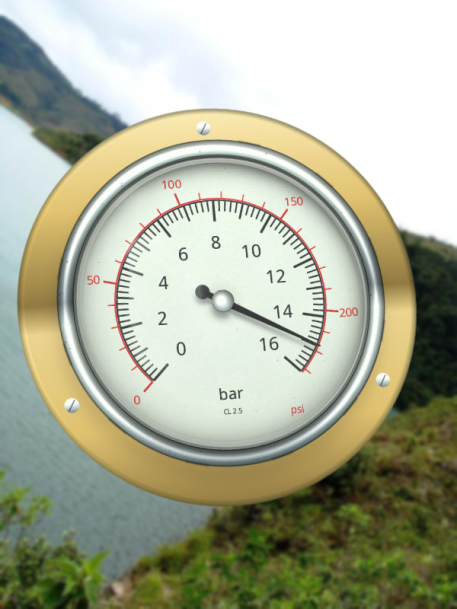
value=15 unit=bar
